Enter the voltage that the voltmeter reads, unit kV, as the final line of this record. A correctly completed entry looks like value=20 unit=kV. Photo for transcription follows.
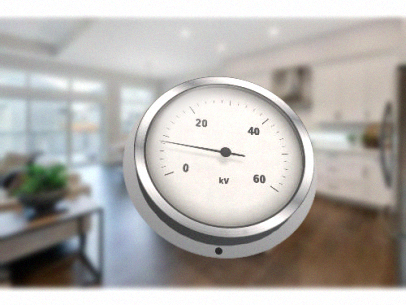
value=8 unit=kV
